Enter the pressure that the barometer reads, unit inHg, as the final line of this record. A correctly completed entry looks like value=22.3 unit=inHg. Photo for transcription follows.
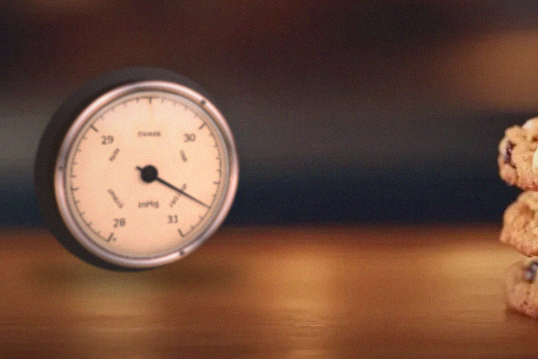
value=30.7 unit=inHg
